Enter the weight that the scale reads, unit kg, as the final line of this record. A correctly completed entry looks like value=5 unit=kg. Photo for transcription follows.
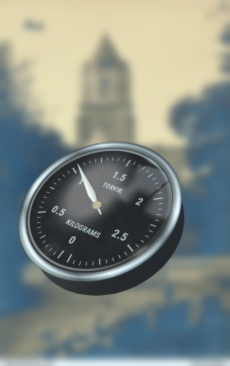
value=1.05 unit=kg
